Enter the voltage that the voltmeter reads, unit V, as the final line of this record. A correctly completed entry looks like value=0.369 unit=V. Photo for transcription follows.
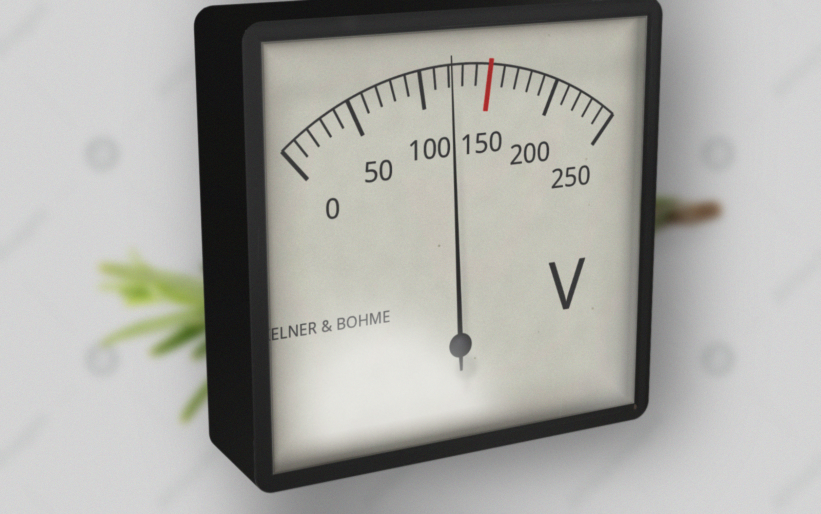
value=120 unit=V
